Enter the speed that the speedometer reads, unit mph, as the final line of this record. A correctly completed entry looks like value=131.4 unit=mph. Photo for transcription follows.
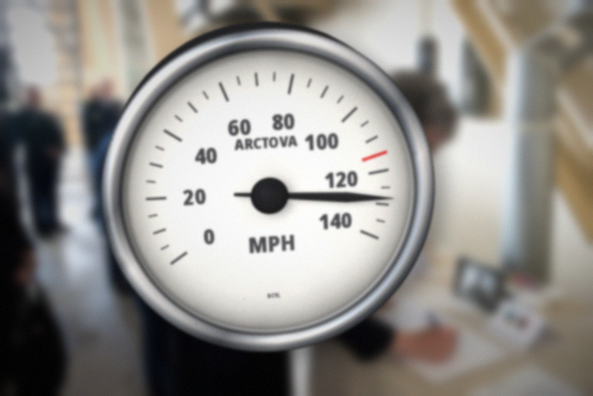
value=127.5 unit=mph
